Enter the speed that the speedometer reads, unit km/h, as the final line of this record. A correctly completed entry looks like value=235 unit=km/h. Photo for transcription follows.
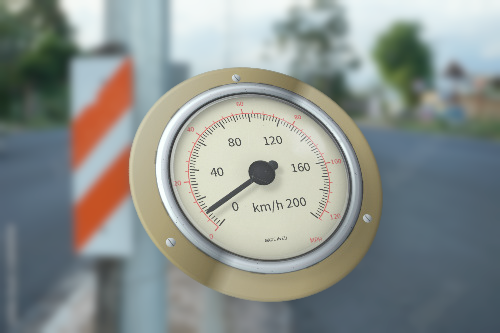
value=10 unit=km/h
